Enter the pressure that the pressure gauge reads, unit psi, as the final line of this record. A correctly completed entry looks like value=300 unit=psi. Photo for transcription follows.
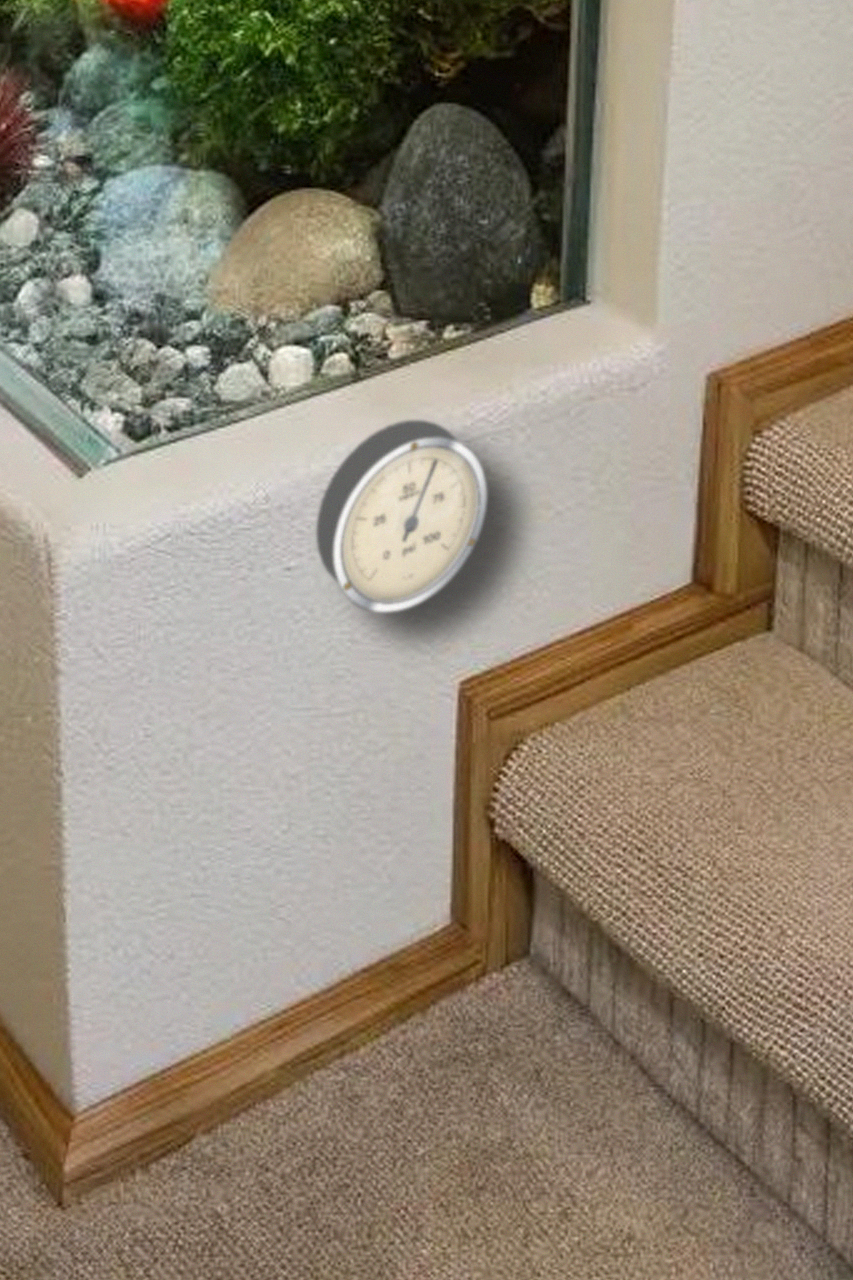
value=60 unit=psi
